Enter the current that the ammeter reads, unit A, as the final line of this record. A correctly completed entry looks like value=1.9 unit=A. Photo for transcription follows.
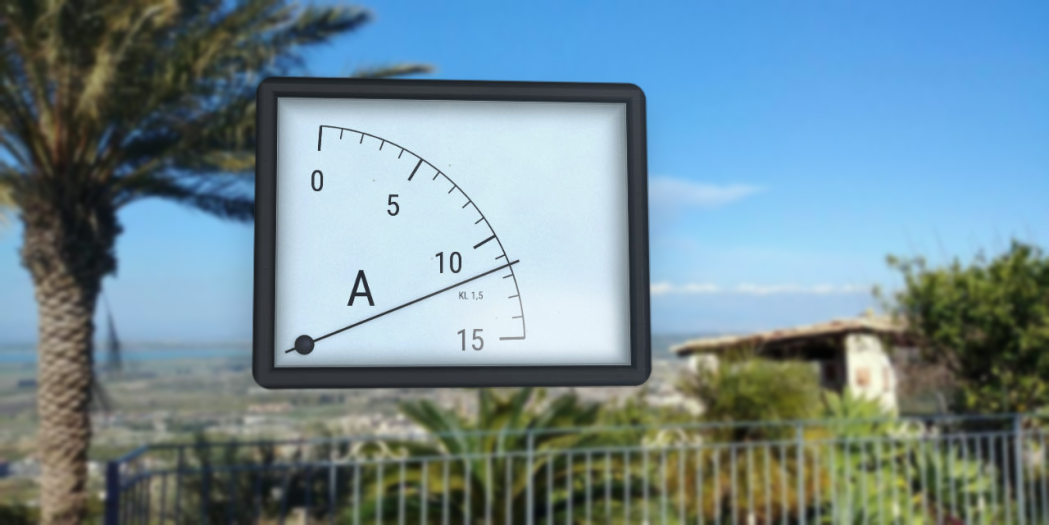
value=11.5 unit=A
